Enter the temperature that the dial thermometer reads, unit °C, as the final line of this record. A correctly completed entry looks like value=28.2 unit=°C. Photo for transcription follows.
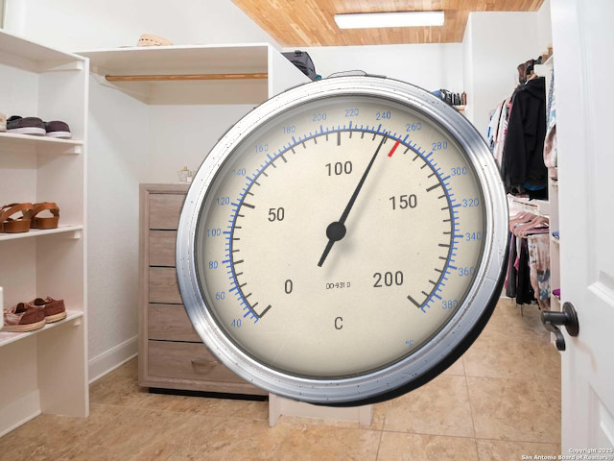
value=120 unit=°C
